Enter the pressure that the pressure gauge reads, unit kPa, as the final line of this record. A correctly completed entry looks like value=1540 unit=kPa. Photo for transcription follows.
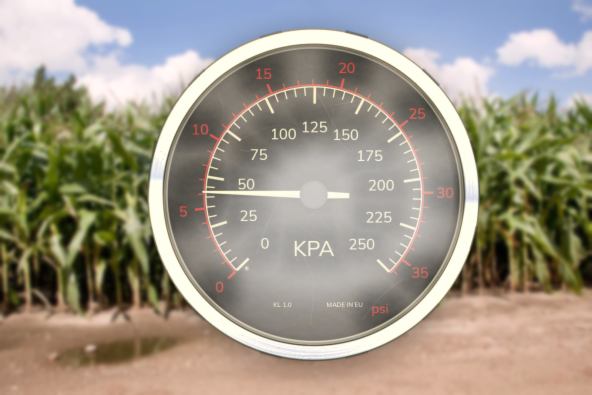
value=42.5 unit=kPa
